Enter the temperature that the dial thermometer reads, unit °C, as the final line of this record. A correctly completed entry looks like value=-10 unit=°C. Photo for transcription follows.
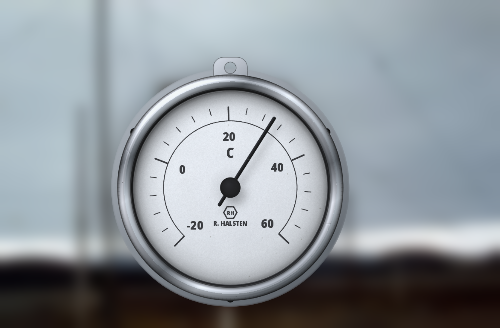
value=30 unit=°C
